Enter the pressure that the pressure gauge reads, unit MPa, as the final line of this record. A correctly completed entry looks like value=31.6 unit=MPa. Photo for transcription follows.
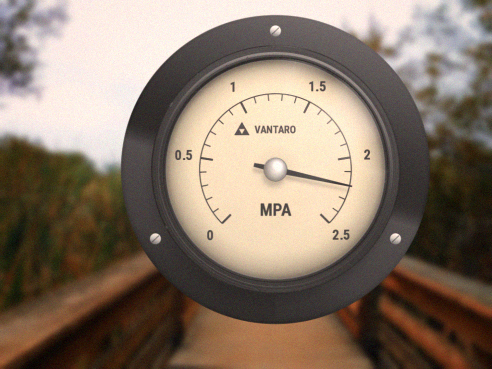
value=2.2 unit=MPa
